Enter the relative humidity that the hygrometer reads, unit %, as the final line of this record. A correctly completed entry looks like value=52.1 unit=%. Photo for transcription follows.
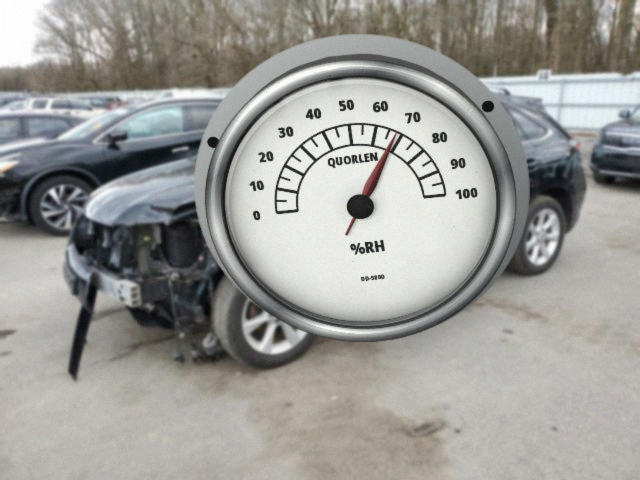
value=67.5 unit=%
